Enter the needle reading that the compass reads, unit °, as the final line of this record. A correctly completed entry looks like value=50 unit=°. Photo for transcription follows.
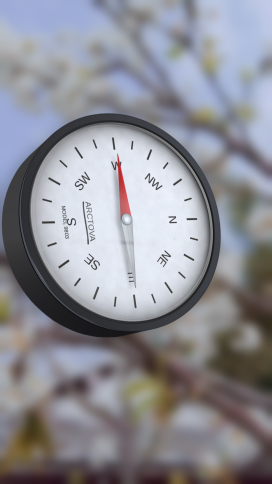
value=270 unit=°
